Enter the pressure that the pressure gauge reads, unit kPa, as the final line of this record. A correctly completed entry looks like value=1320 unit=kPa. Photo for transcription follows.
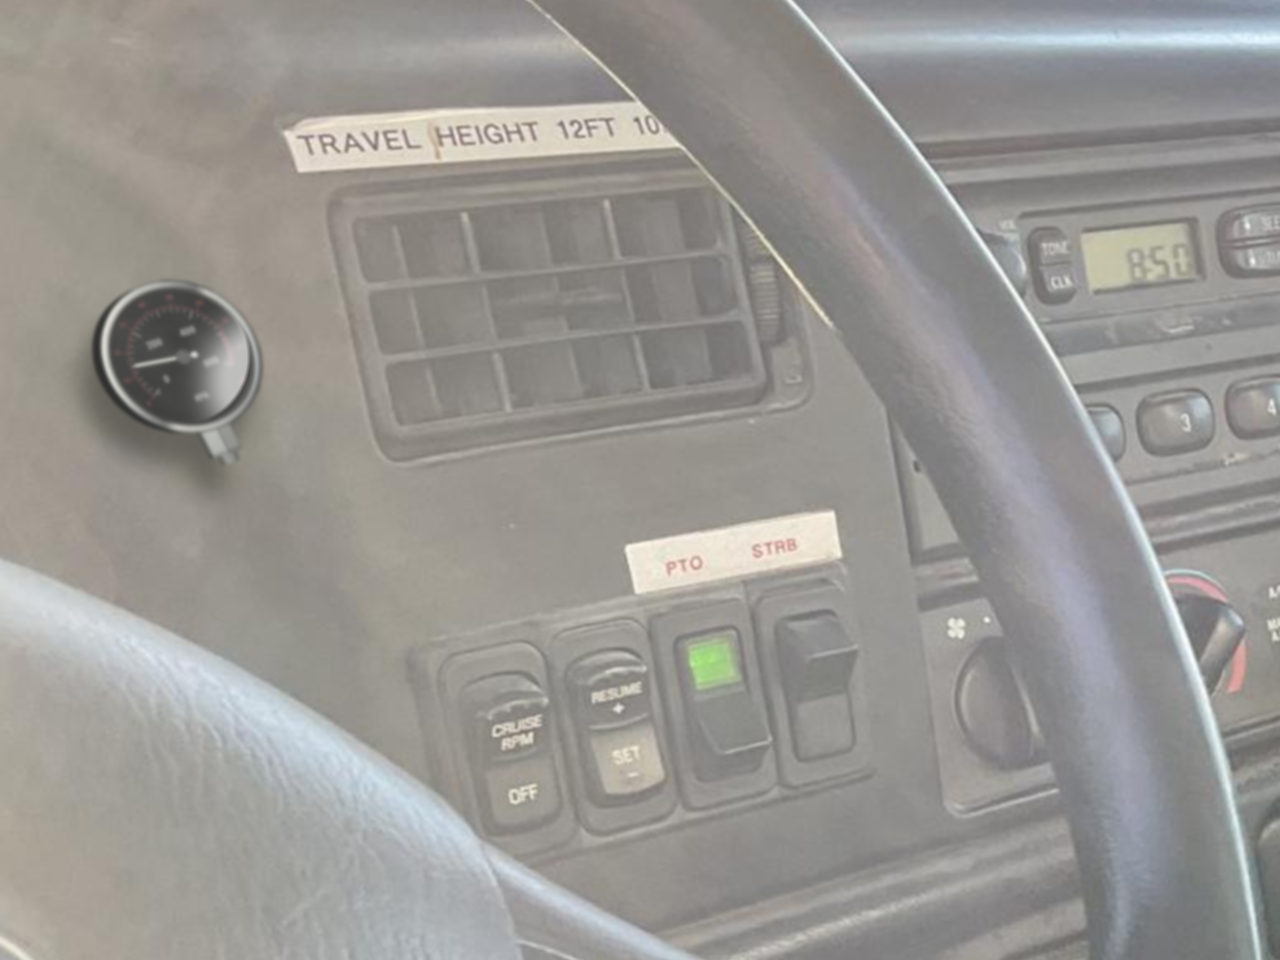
value=100 unit=kPa
